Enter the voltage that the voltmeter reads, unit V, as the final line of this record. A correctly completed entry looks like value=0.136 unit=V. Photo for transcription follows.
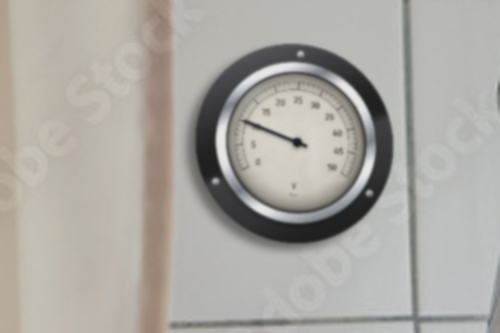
value=10 unit=V
